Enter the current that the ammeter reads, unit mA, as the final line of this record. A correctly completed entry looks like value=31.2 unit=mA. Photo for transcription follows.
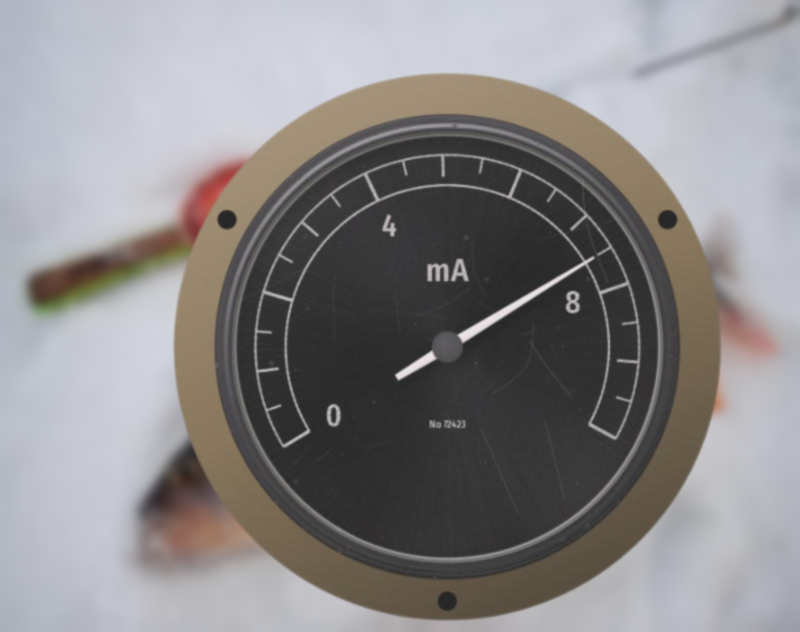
value=7.5 unit=mA
